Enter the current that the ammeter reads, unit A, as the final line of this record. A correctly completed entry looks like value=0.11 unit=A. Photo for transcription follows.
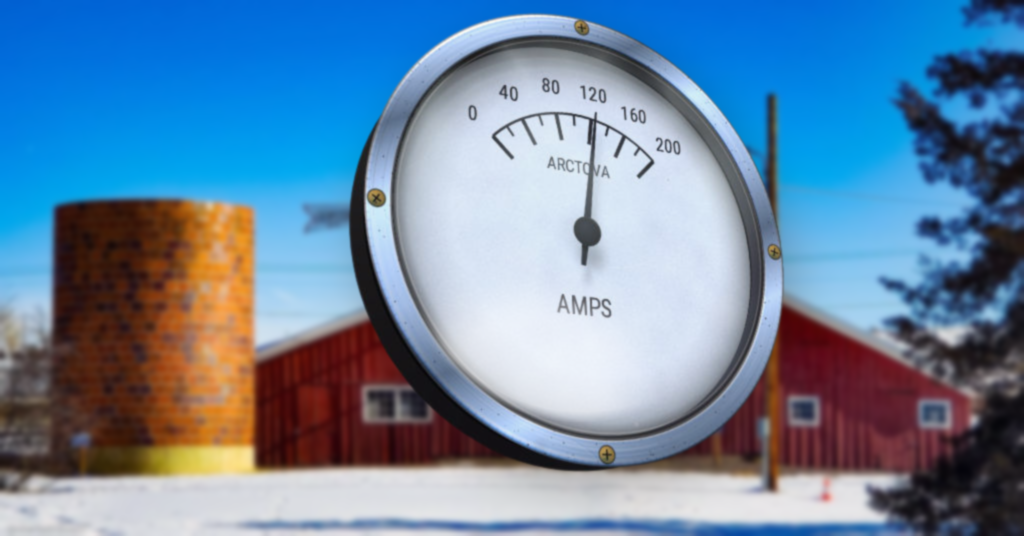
value=120 unit=A
